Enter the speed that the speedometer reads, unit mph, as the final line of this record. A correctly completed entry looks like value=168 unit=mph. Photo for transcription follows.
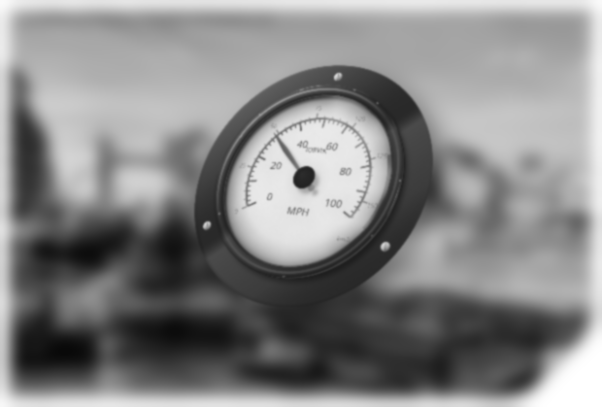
value=30 unit=mph
